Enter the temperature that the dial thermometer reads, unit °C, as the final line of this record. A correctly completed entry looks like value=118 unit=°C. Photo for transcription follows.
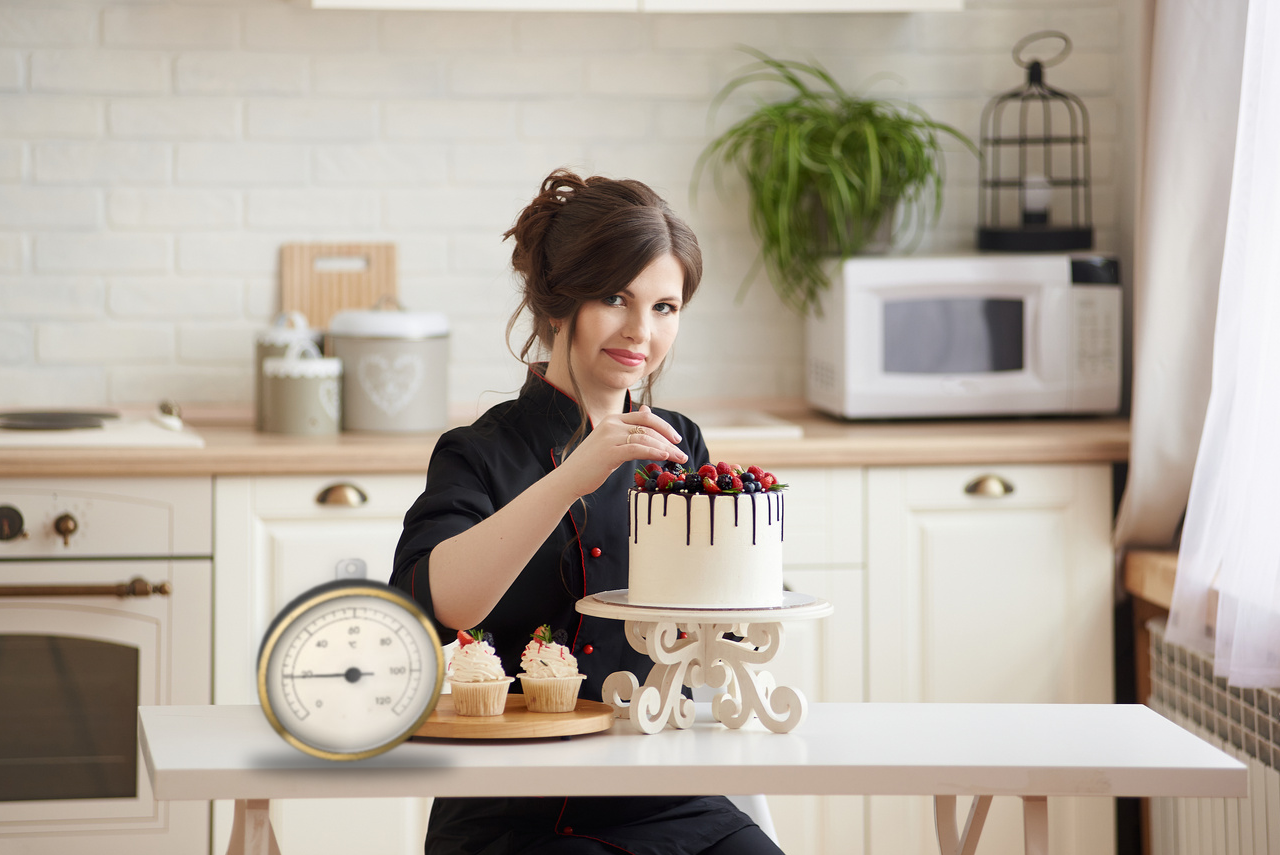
value=20 unit=°C
